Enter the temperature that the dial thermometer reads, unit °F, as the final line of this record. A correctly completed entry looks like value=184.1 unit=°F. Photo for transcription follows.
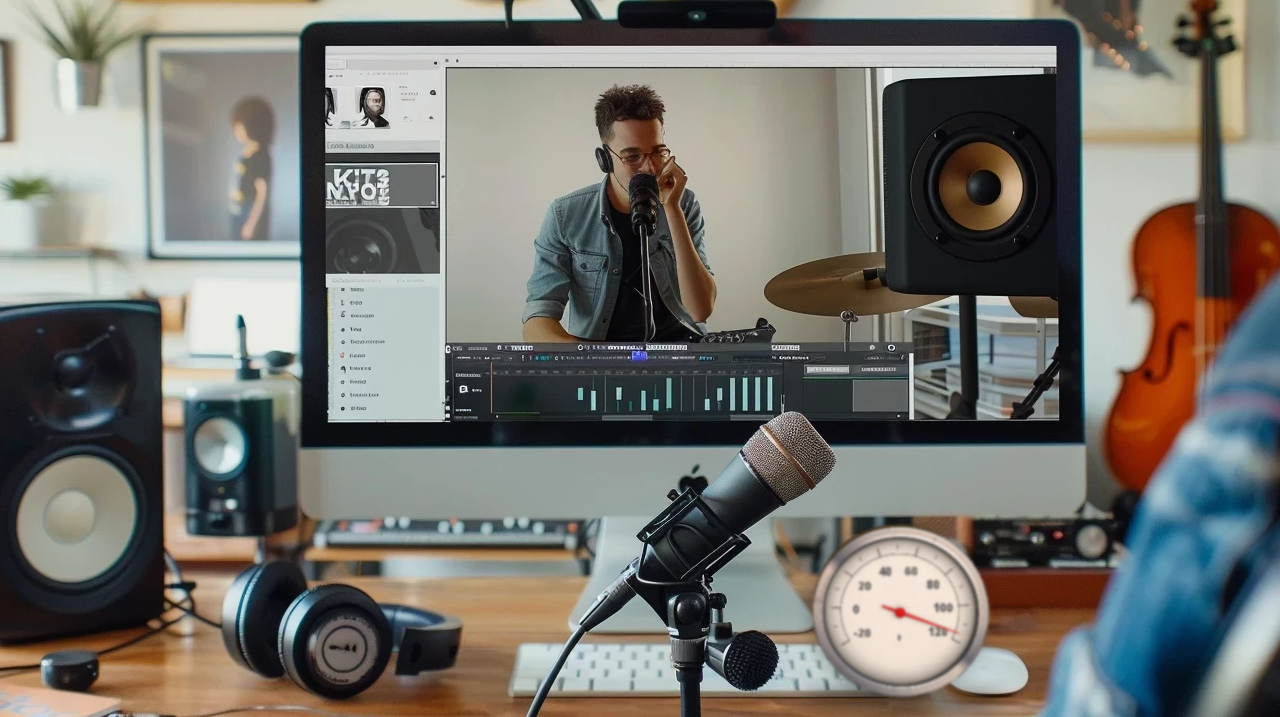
value=115 unit=°F
